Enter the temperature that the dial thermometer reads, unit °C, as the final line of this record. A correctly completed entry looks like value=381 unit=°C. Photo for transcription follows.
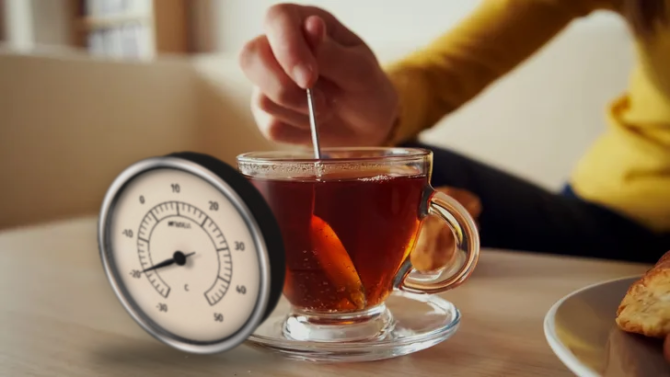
value=-20 unit=°C
